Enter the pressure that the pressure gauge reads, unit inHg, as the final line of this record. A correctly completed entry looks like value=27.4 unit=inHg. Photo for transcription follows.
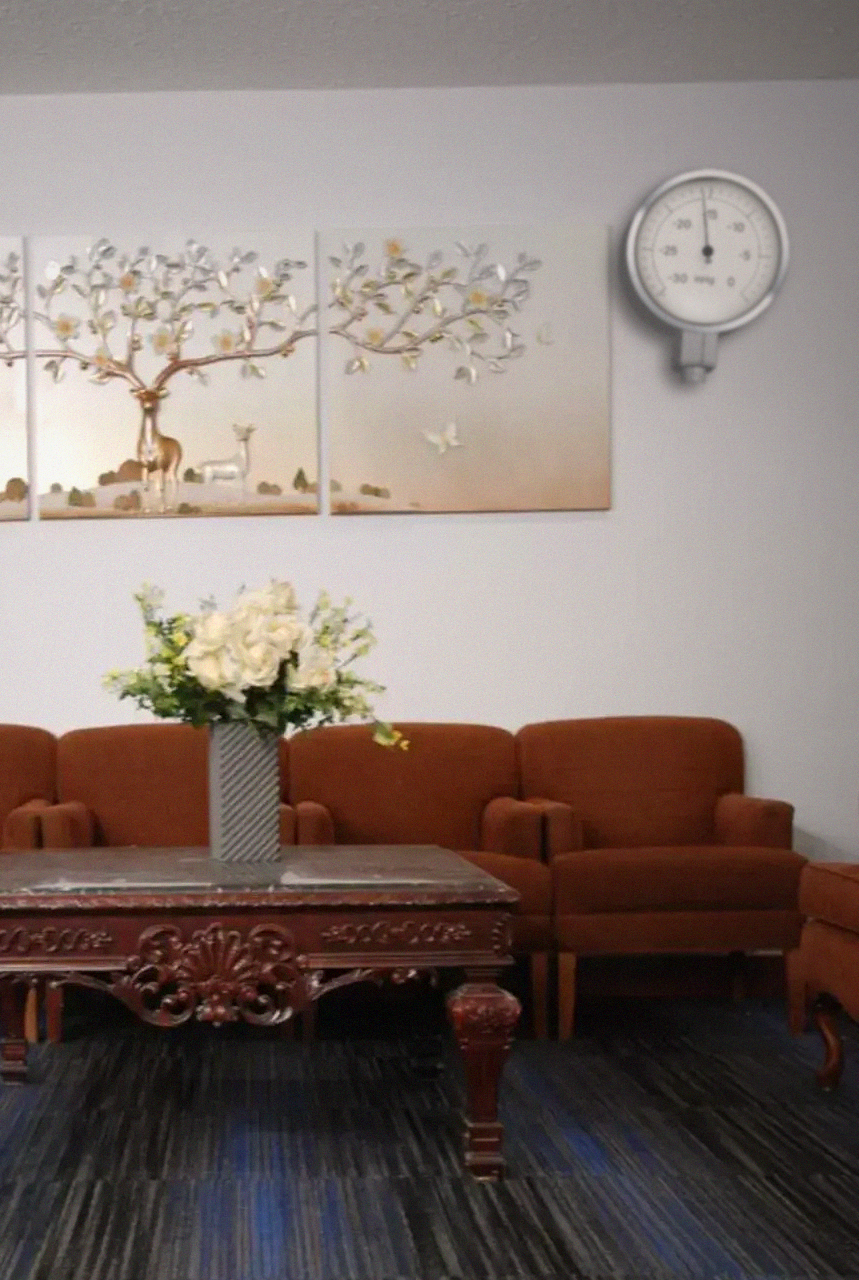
value=-16 unit=inHg
